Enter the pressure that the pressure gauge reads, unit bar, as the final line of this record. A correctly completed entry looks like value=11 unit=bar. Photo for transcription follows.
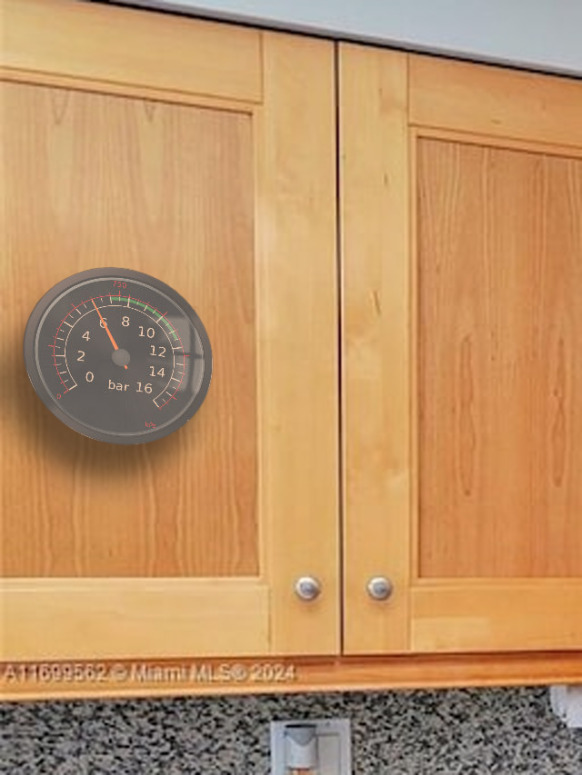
value=6 unit=bar
